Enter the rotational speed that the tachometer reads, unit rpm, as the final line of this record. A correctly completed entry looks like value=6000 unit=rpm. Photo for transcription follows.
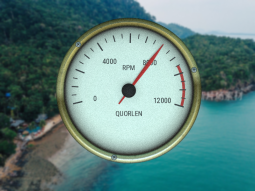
value=8000 unit=rpm
